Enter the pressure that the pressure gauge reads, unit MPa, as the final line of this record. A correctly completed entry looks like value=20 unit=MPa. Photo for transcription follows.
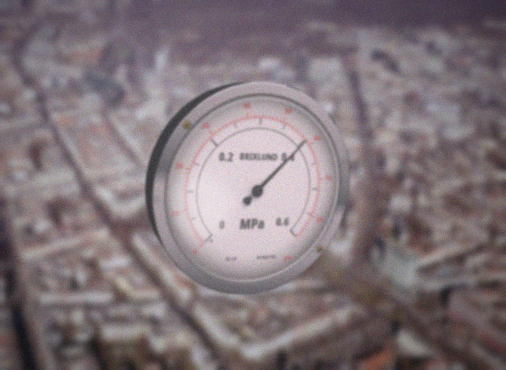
value=0.4 unit=MPa
